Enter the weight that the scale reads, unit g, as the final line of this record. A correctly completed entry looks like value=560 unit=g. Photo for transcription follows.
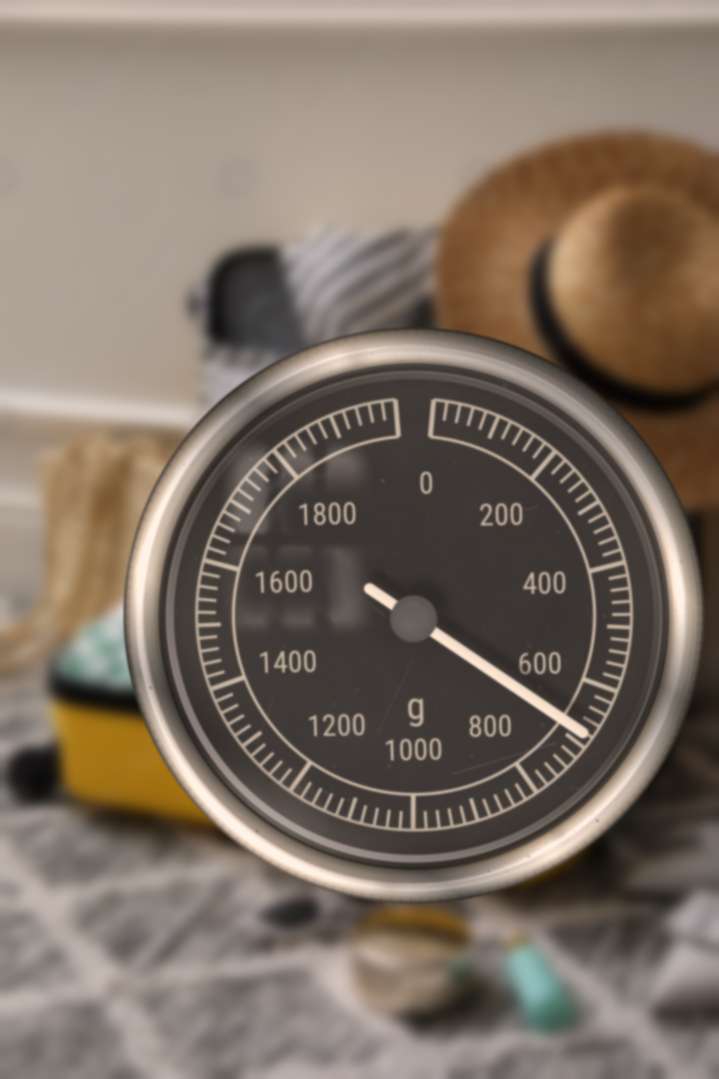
value=680 unit=g
